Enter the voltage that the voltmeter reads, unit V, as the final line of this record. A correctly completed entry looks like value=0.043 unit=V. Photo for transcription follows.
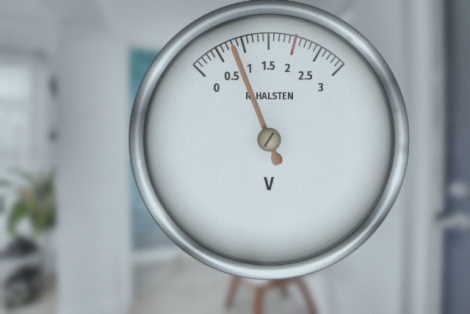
value=0.8 unit=V
